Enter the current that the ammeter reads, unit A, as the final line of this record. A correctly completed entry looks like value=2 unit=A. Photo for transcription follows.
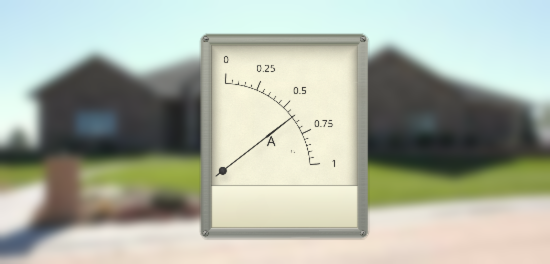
value=0.6 unit=A
